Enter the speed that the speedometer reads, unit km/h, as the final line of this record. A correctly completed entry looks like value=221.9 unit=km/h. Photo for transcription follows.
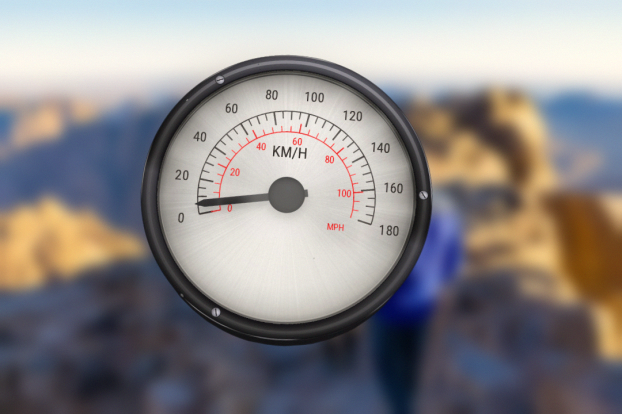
value=5 unit=km/h
